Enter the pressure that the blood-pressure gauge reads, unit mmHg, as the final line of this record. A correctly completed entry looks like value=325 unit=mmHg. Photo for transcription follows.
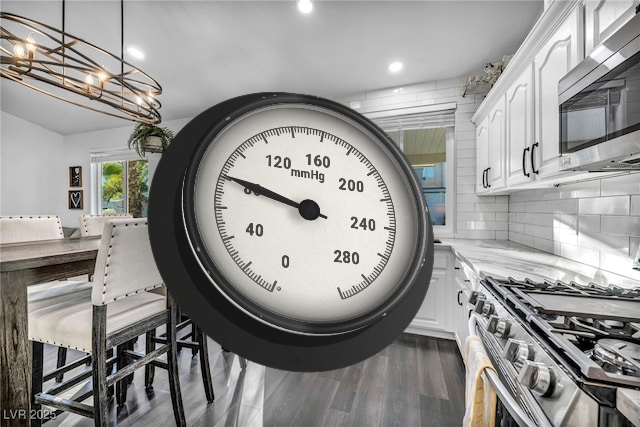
value=80 unit=mmHg
